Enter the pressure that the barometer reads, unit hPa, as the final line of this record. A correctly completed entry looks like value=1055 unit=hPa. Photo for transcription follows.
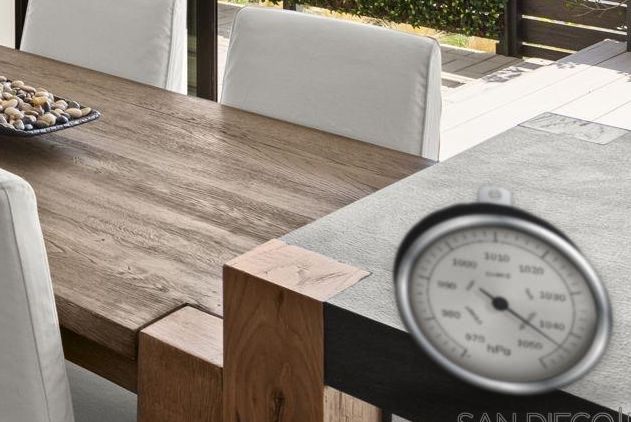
value=1044 unit=hPa
